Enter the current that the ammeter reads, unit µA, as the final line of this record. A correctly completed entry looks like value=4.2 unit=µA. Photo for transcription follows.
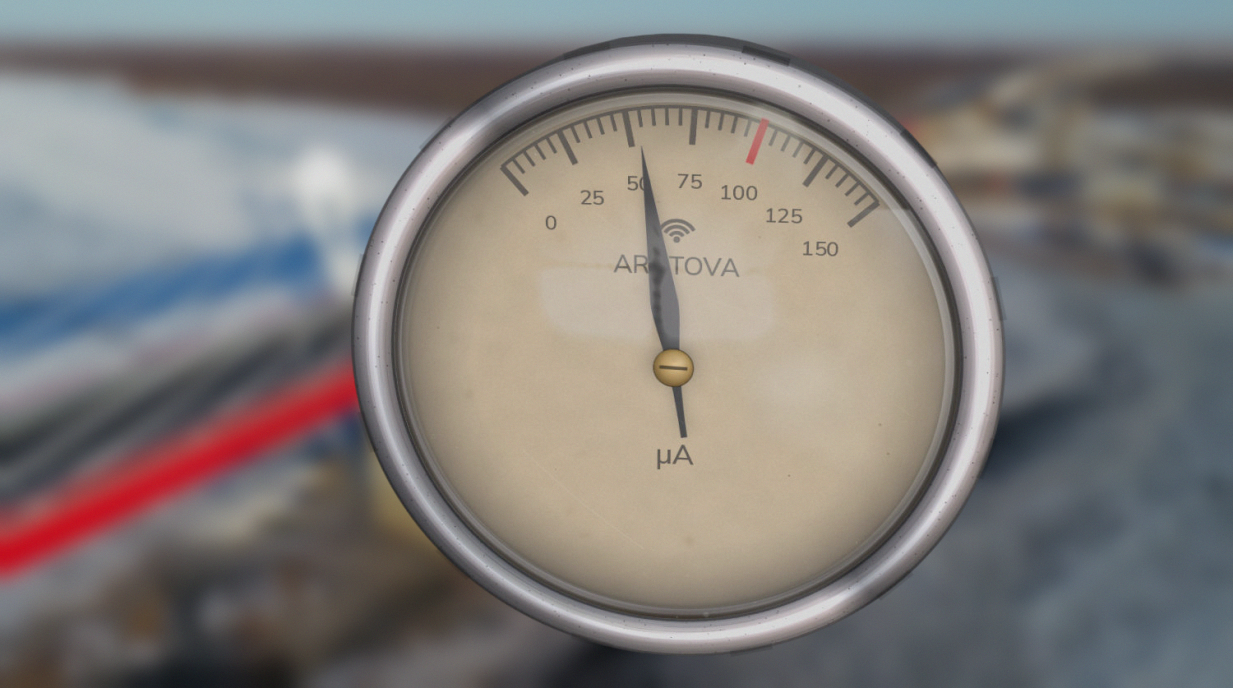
value=55 unit=µA
